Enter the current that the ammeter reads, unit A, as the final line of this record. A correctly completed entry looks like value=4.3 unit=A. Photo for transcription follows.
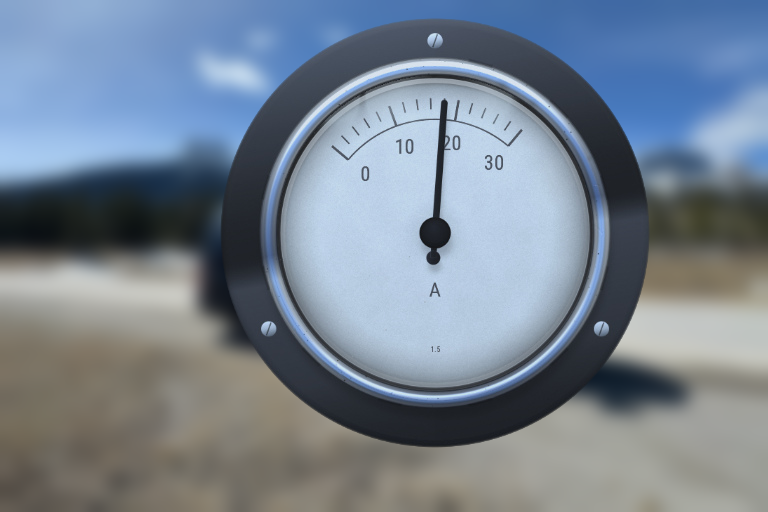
value=18 unit=A
